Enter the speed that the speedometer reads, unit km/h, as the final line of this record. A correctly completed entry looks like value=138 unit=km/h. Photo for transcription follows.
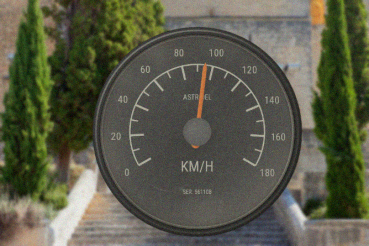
value=95 unit=km/h
